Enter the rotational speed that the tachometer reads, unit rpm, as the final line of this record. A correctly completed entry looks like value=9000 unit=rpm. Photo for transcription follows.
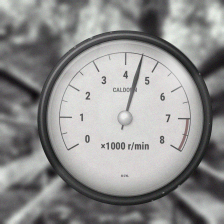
value=4500 unit=rpm
